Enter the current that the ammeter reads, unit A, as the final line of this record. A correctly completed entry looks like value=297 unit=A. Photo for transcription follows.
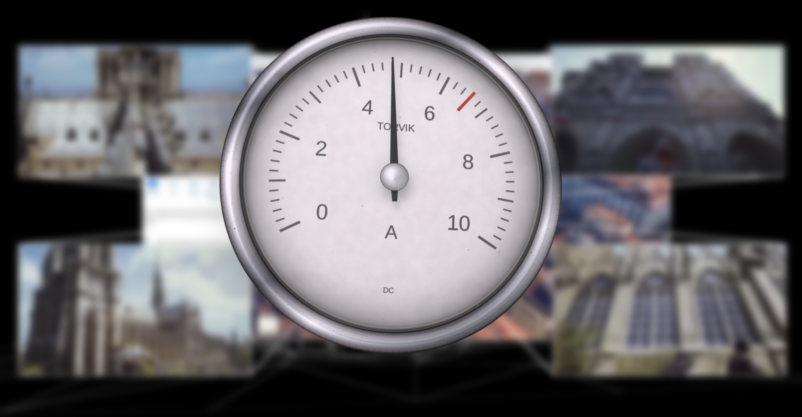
value=4.8 unit=A
